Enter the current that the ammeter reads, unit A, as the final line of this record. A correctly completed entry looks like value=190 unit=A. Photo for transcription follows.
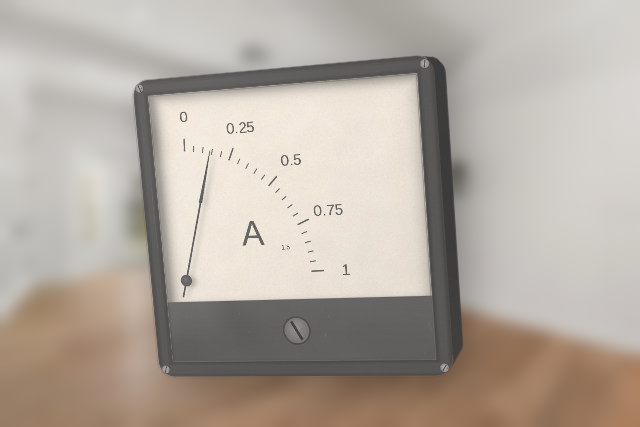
value=0.15 unit=A
